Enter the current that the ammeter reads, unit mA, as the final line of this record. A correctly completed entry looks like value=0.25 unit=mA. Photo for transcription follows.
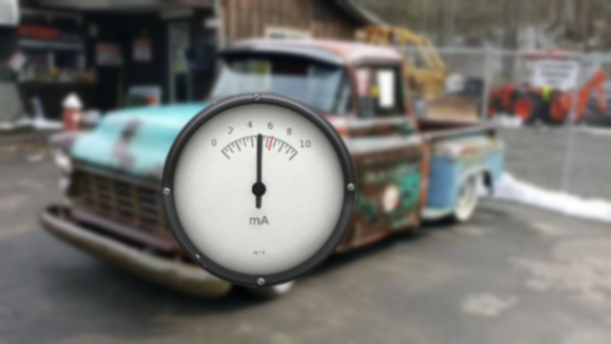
value=5 unit=mA
